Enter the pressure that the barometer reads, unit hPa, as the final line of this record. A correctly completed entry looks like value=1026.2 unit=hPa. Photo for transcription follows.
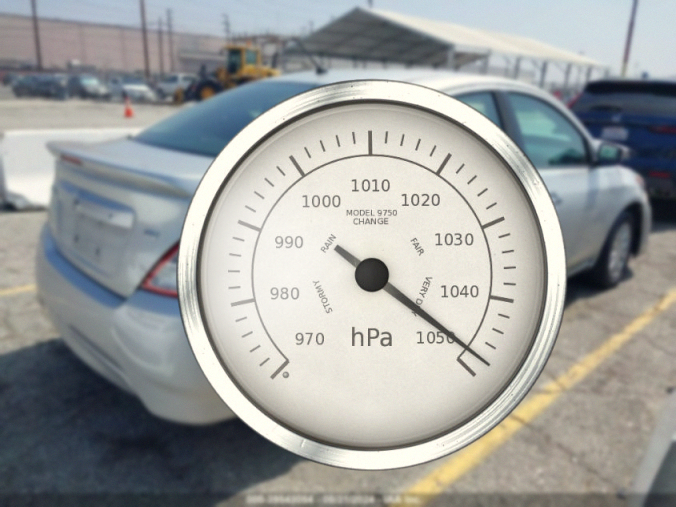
value=1048 unit=hPa
